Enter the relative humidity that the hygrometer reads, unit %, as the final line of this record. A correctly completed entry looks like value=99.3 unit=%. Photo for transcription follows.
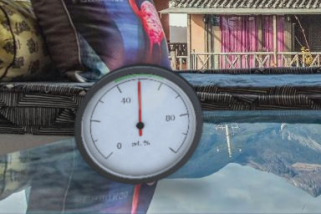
value=50 unit=%
